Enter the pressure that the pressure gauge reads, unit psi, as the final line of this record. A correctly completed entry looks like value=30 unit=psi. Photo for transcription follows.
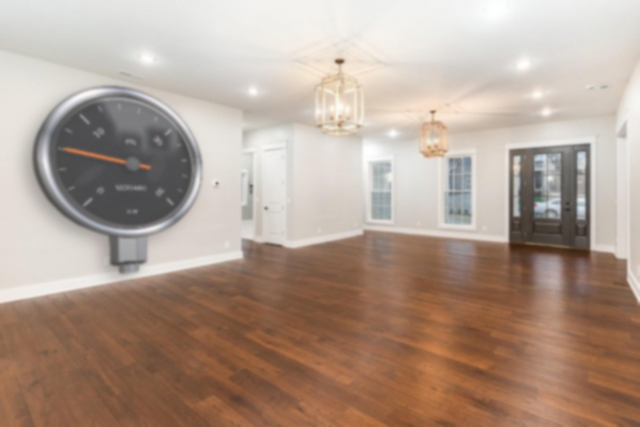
value=6 unit=psi
